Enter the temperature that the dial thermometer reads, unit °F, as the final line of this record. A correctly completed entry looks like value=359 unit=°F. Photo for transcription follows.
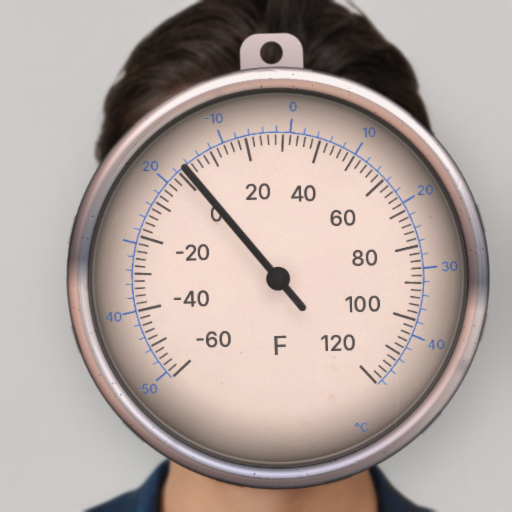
value=2 unit=°F
